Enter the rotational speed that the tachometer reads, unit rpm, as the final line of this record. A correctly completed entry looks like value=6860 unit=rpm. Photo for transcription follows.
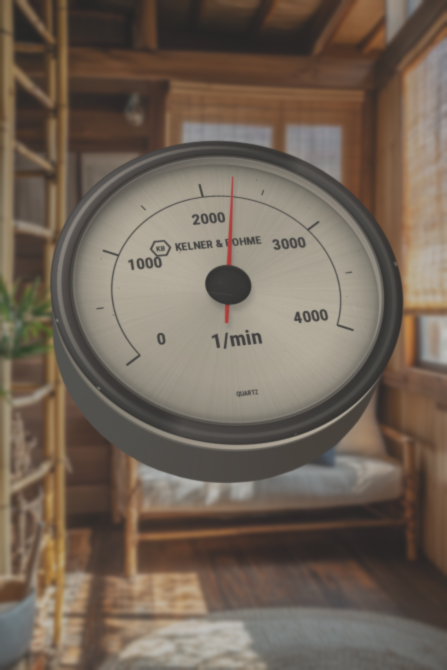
value=2250 unit=rpm
